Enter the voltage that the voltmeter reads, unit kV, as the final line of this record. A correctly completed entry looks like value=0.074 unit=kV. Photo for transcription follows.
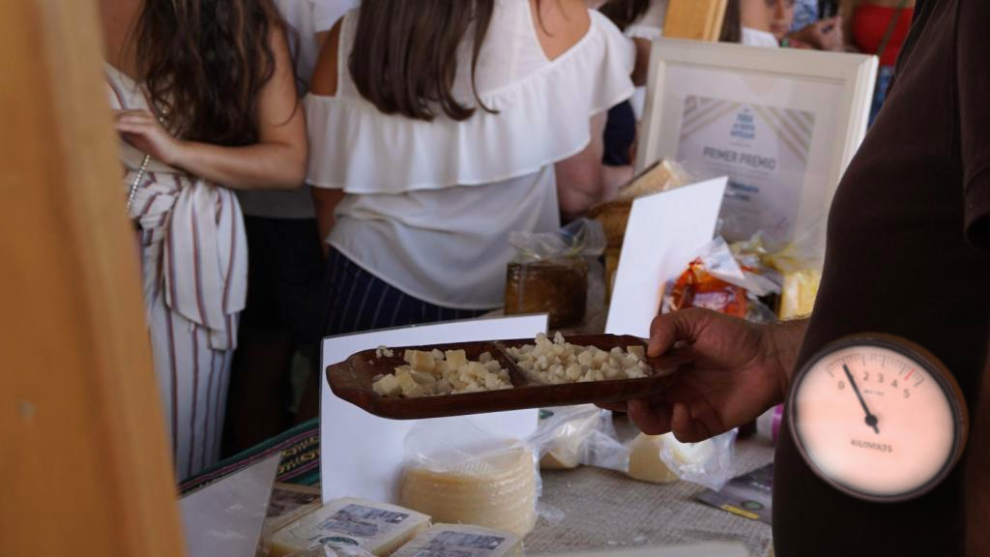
value=1 unit=kV
